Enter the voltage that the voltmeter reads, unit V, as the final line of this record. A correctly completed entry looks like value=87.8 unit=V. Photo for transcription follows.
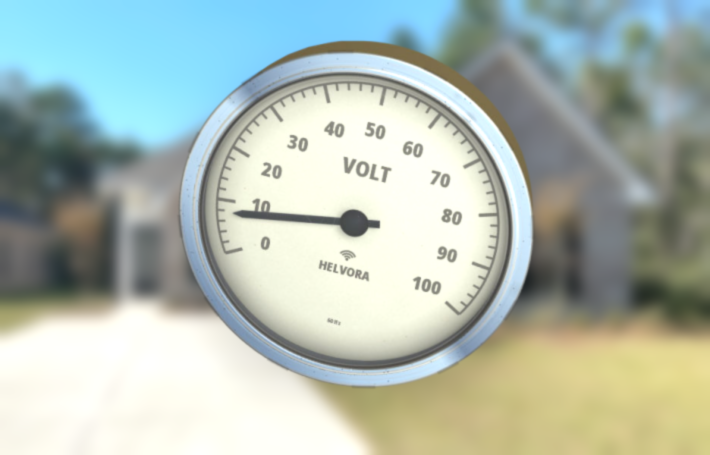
value=8 unit=V
